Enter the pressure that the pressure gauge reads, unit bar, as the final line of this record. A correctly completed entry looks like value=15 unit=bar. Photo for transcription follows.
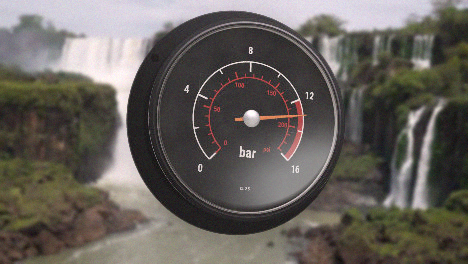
value=13 unit=bar
